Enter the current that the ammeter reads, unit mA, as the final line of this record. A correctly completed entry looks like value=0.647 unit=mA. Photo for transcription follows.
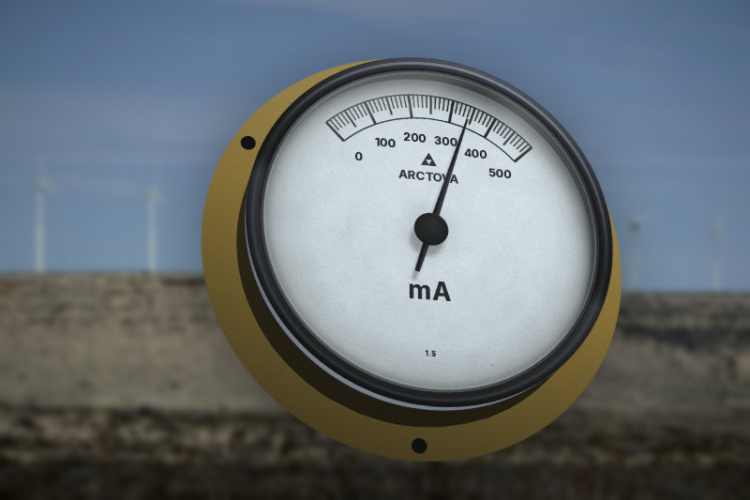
value=340 unit=mA
